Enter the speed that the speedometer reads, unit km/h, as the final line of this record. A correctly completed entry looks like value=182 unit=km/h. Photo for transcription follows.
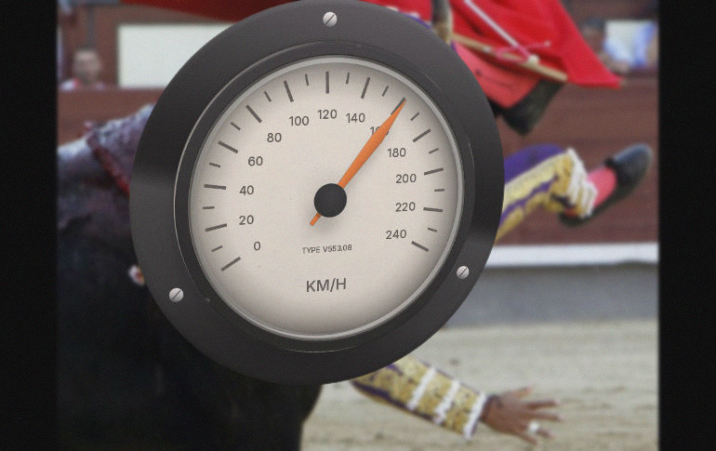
value=160 unit=km/h
